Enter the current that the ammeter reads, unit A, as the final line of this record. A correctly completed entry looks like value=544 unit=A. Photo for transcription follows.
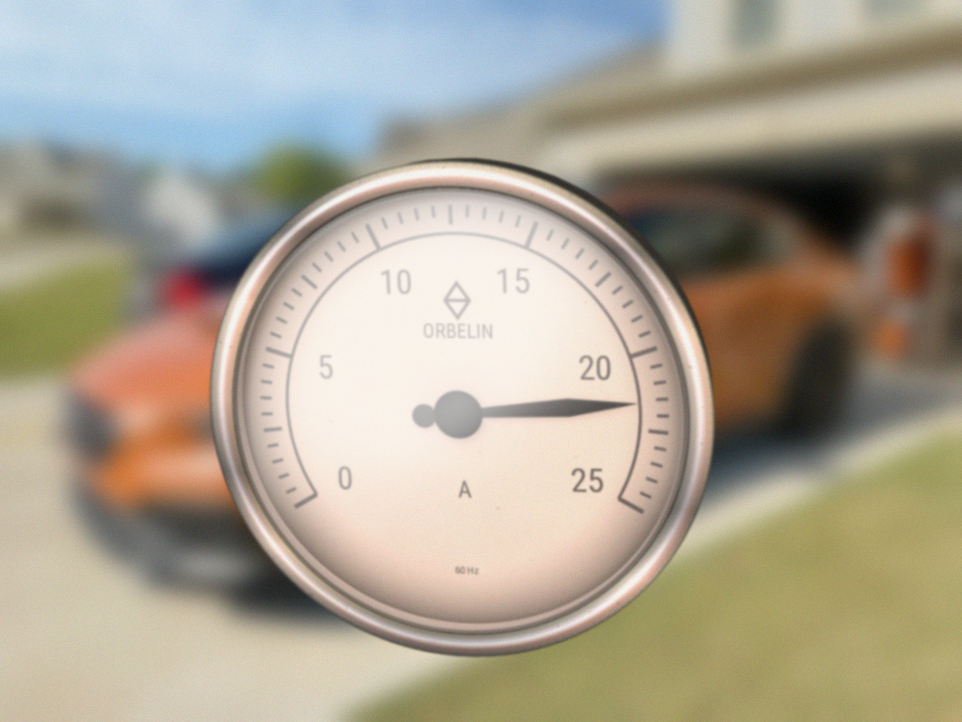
value=21.5 unit=A
